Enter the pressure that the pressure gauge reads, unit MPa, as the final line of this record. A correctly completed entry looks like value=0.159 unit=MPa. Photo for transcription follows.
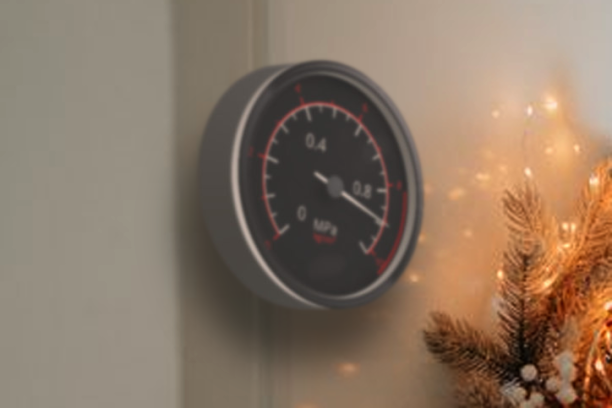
value=0.9 unit=MPa
